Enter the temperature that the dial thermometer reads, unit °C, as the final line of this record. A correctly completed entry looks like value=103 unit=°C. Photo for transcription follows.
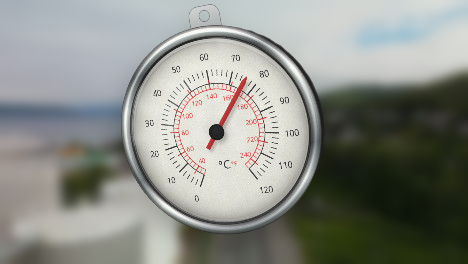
value=76 unit=°C
